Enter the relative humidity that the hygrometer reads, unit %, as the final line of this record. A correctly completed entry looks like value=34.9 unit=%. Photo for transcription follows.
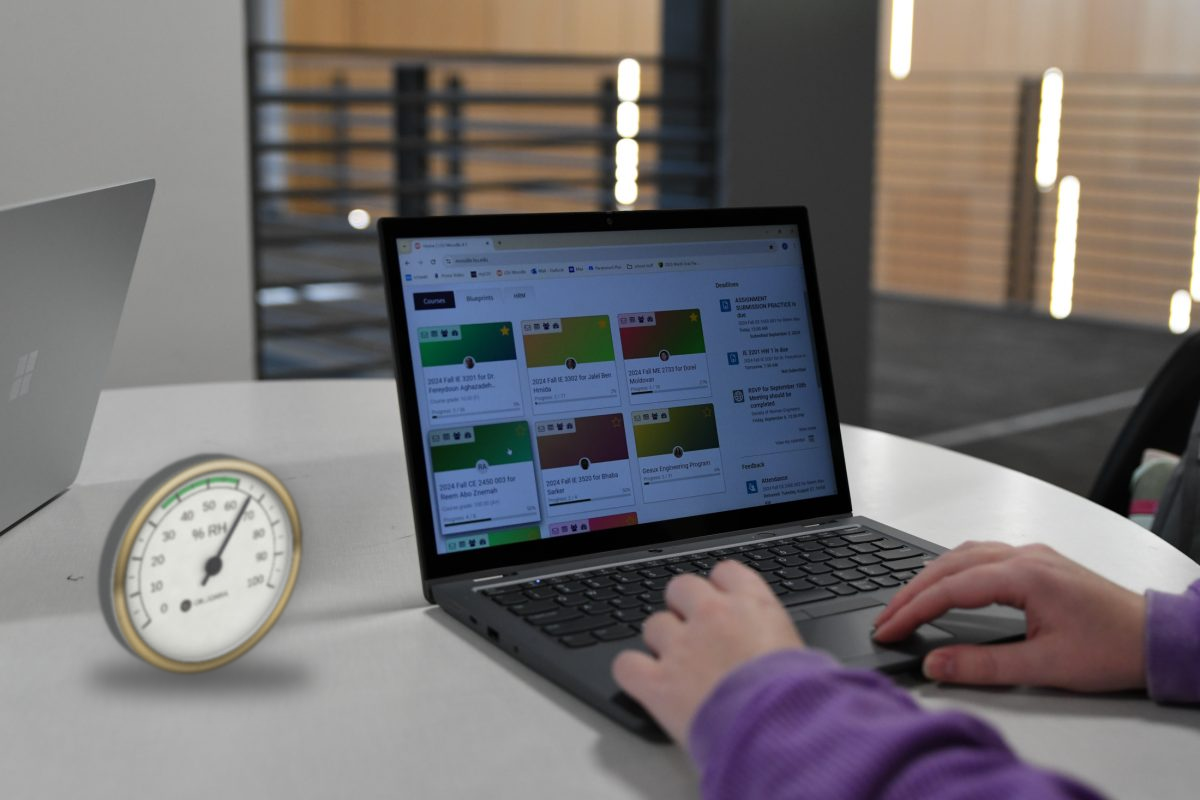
value=65 unit=%
